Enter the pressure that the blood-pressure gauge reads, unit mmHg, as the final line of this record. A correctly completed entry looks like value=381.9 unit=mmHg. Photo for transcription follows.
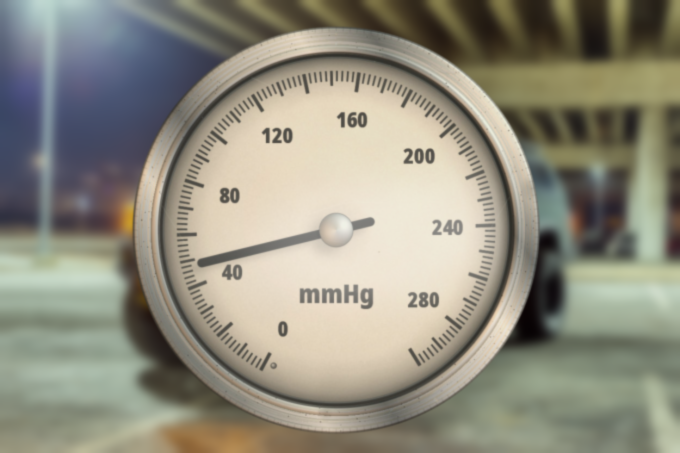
value=48 unit=mmHg
